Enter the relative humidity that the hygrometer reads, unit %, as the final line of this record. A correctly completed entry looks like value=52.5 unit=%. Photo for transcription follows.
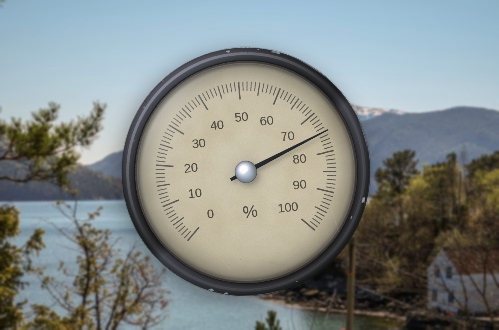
value=75 unit=%
